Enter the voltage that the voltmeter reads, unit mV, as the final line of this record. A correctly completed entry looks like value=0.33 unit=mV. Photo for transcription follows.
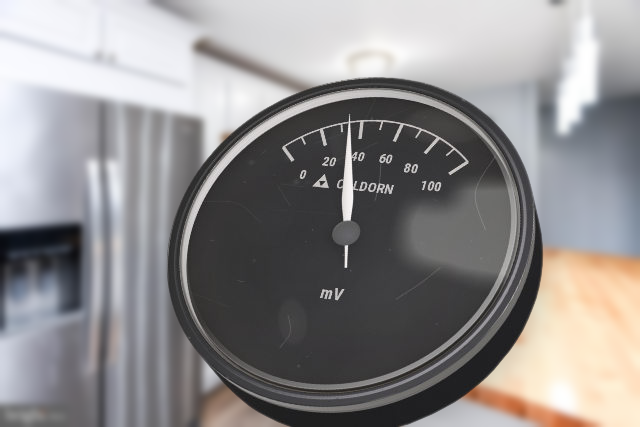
value=35 unit=mV
